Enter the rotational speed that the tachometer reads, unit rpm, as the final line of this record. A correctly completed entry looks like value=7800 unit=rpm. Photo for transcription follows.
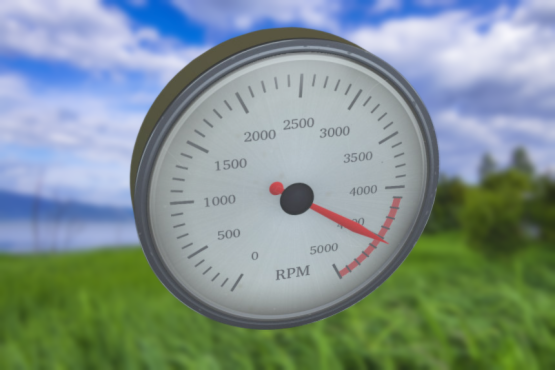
value=4500 unit=rpm
